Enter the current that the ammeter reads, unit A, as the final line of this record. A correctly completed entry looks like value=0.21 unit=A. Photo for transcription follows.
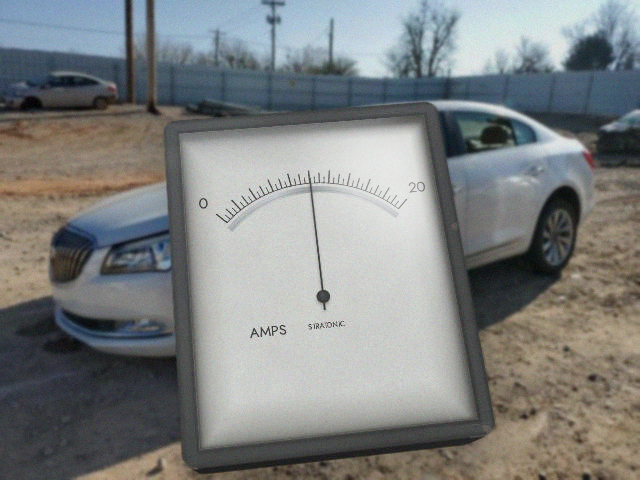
value=10 unit=A
